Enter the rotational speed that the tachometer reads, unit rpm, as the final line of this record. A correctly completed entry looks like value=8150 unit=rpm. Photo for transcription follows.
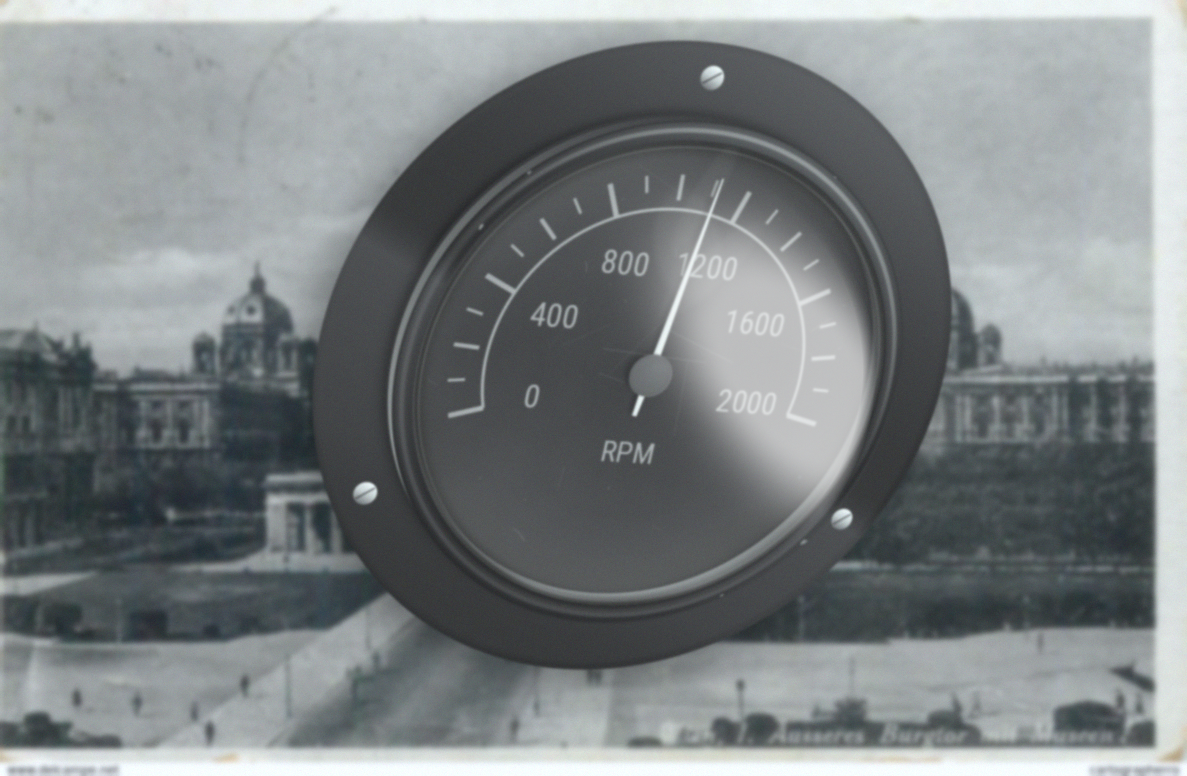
value=1100 unit=rpm
